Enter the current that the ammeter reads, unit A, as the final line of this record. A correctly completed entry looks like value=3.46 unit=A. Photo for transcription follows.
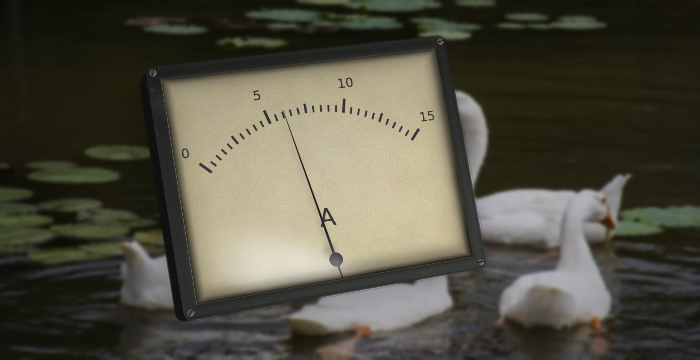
value=6 unit=A
